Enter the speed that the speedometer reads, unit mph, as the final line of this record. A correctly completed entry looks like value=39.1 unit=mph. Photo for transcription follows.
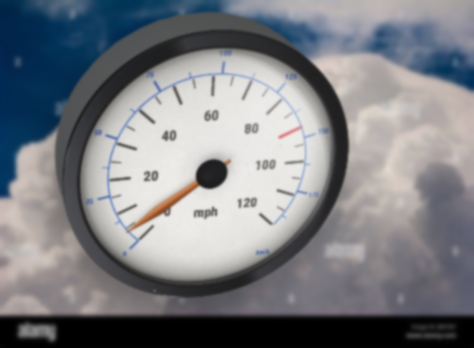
value=5 unit=mph
